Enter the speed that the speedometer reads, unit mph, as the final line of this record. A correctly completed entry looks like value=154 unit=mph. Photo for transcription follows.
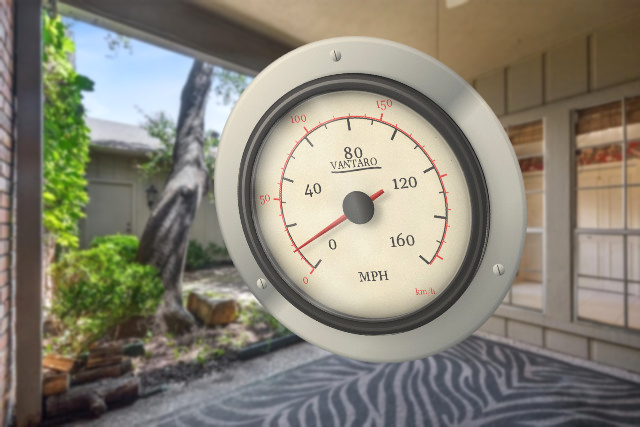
value=10 unit=mph
